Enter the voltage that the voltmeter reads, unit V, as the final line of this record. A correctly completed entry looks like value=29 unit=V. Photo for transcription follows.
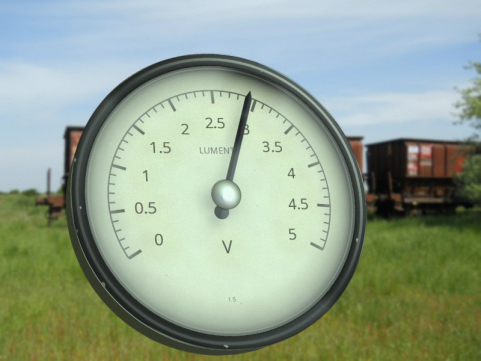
value=2.9 unit=V
